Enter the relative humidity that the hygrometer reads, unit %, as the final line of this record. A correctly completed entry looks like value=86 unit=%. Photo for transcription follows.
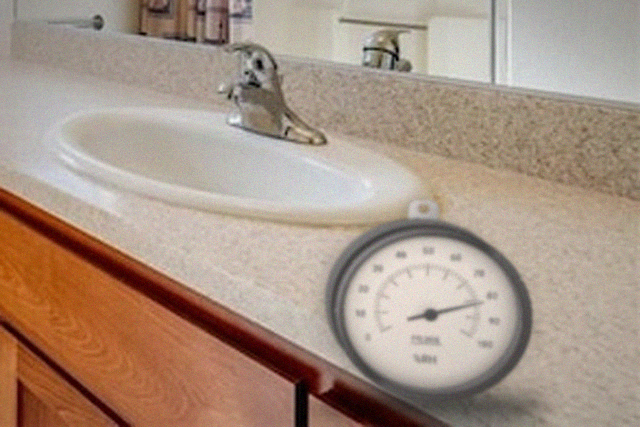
value=80 unit=%
